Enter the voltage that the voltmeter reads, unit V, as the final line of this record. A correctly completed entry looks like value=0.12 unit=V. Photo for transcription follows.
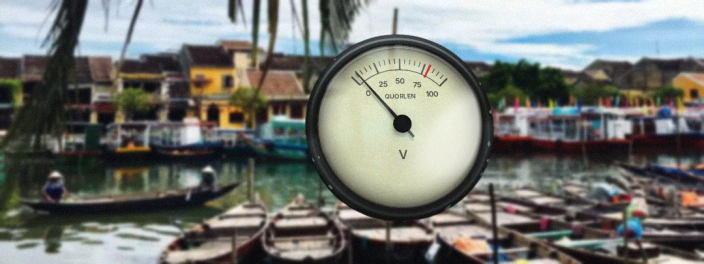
value=5 unit=V
